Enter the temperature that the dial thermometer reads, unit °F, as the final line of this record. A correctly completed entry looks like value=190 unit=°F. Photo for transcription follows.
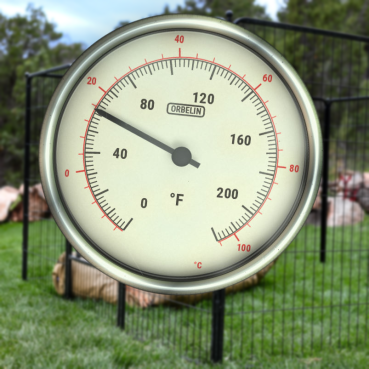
value=60 unit=°F
